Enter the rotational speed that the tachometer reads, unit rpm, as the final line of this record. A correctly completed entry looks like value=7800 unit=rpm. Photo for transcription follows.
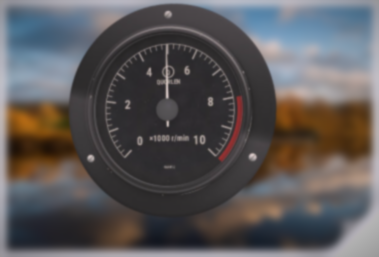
value=5000 unit=rpm
